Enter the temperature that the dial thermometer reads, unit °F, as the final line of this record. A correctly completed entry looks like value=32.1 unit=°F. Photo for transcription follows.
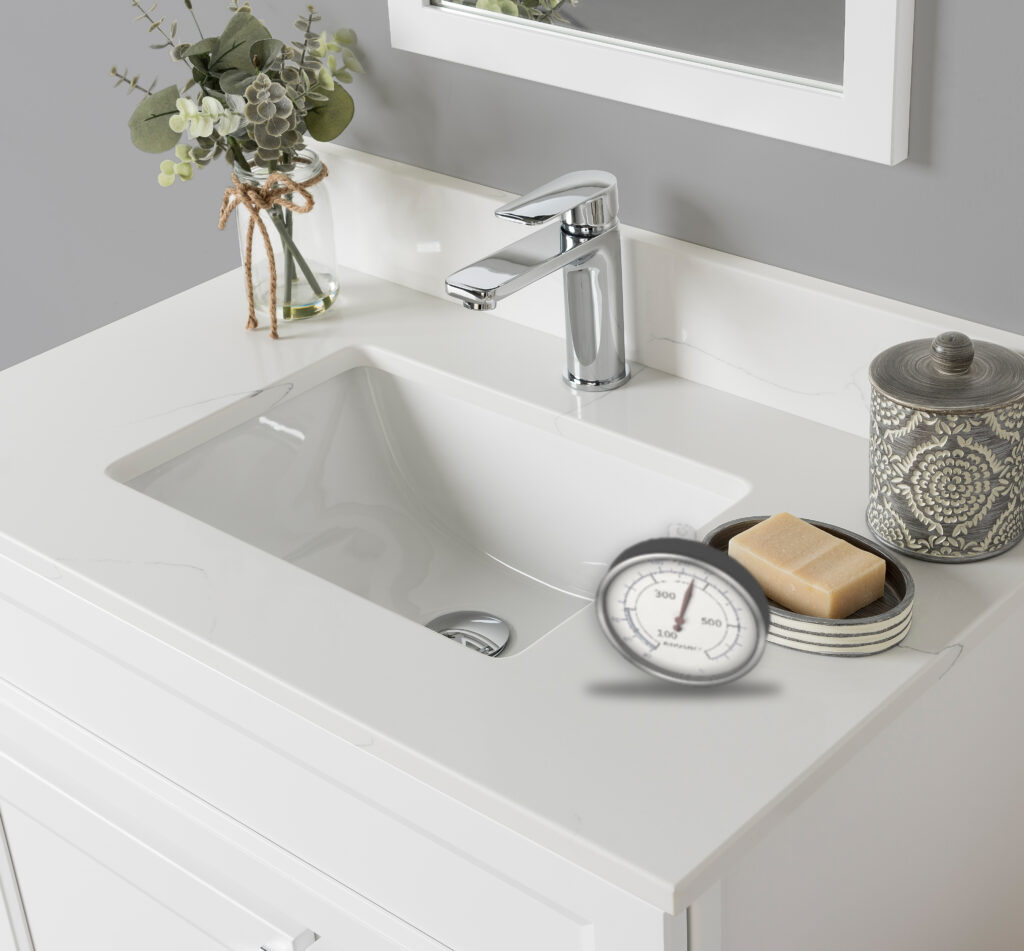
value=375 unit=°F
